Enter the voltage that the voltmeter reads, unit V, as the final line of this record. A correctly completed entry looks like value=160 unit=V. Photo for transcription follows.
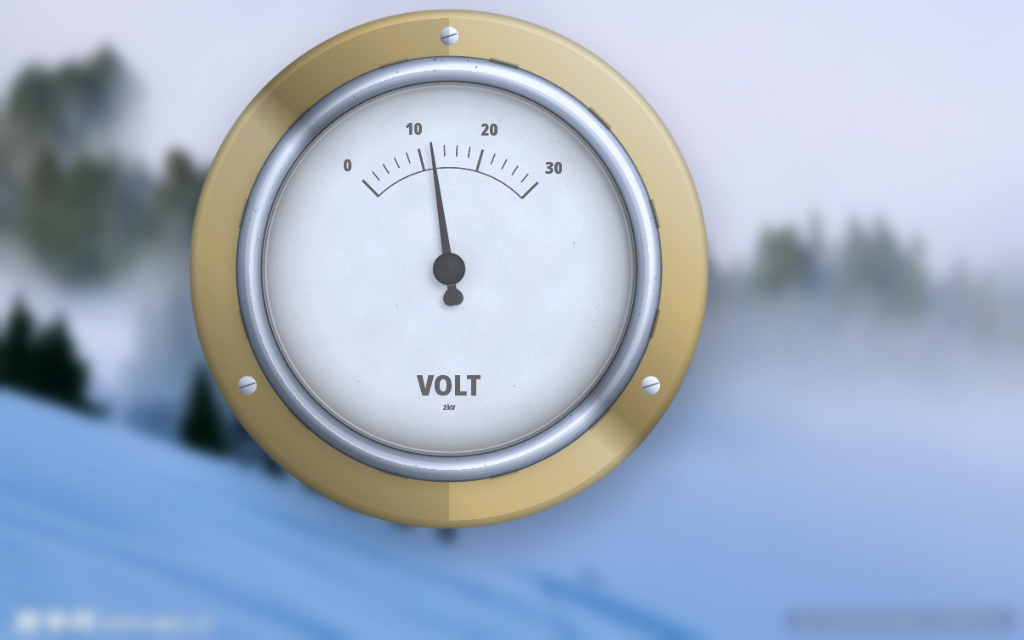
value=12 unit=V
